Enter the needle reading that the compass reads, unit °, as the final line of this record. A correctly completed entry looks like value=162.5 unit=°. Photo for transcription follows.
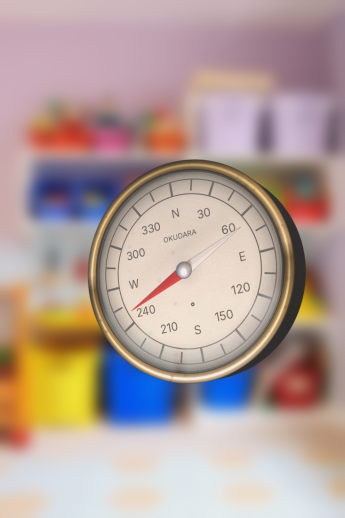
value=247.5 unit=°
